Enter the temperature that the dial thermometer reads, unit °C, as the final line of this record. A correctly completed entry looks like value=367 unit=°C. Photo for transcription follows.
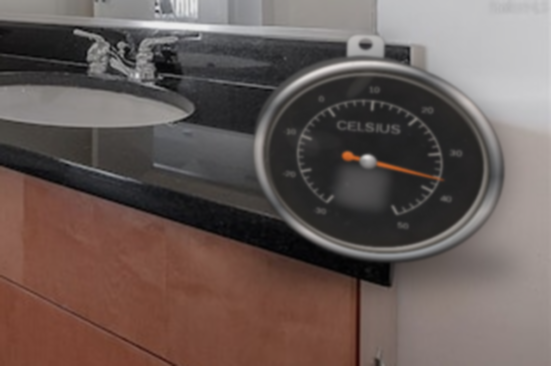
value=36 unit=°C
